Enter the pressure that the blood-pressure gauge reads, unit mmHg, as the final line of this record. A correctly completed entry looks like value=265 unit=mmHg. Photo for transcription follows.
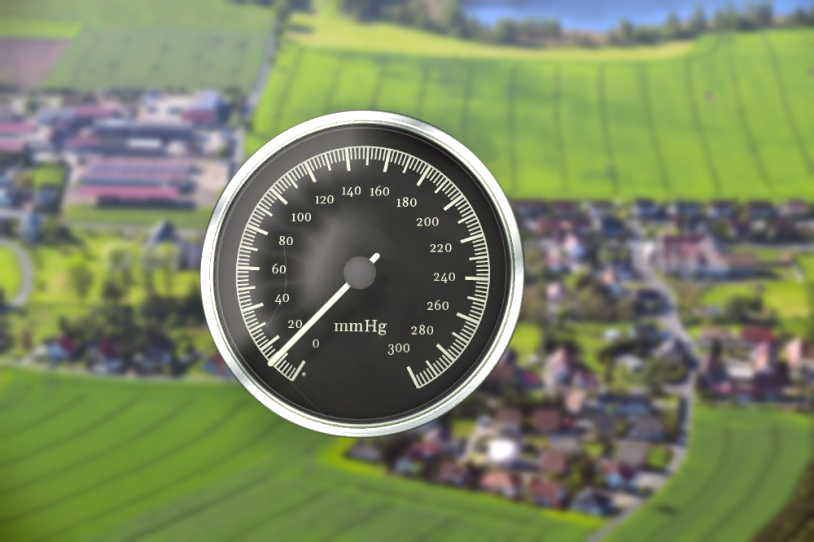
value=12 unit=mmHg
